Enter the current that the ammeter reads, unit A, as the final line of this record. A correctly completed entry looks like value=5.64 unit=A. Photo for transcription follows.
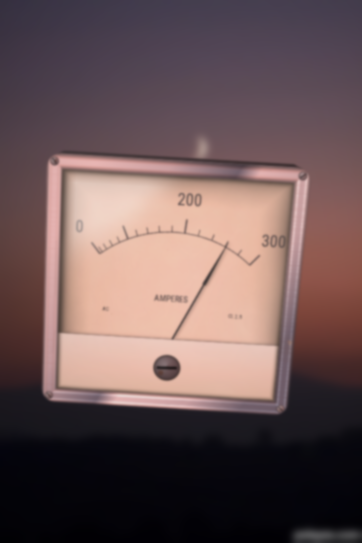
value=260 unit=A
